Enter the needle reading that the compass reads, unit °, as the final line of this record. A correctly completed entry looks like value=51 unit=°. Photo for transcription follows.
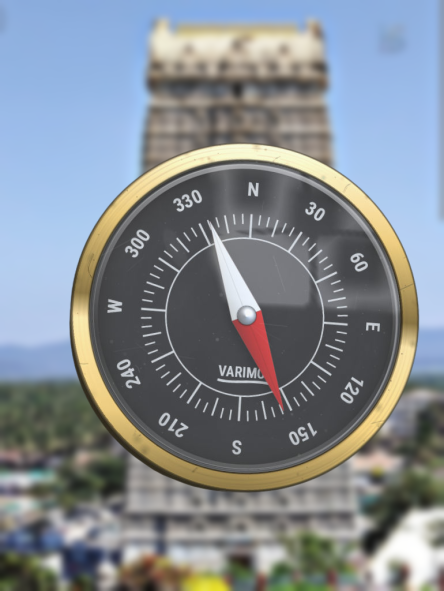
value=155 unit=°
